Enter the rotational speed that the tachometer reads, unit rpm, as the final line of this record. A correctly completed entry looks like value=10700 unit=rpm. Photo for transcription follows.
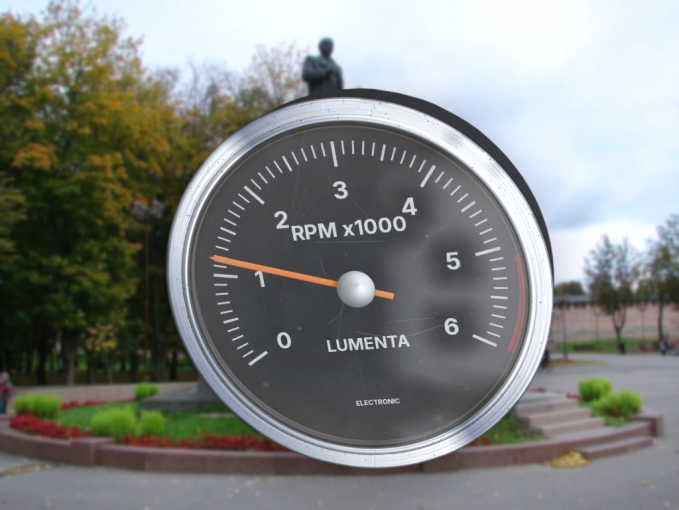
value=1200 unit=rpm
